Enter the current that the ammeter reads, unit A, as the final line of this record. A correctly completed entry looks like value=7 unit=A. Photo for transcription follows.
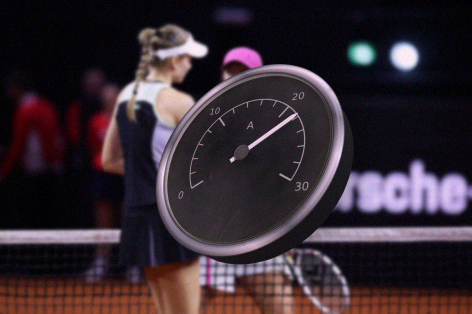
value=22 unit=A
